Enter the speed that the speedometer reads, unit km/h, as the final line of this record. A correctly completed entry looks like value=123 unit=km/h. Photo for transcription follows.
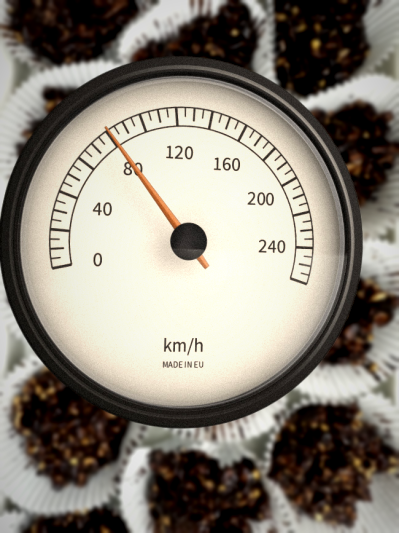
value=80 unit=km/h
